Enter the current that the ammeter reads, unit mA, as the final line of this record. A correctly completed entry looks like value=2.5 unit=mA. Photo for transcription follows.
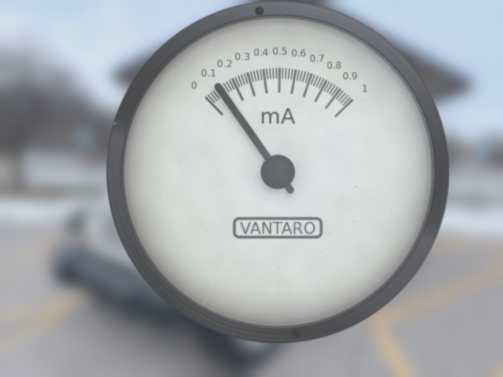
value=0.1 unit=mA
